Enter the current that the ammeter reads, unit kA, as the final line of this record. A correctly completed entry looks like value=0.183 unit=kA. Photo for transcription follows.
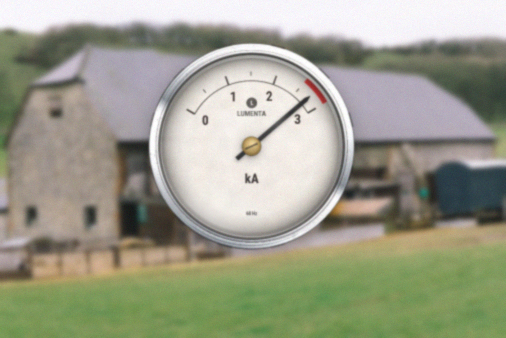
value=2.75 unit=kA
